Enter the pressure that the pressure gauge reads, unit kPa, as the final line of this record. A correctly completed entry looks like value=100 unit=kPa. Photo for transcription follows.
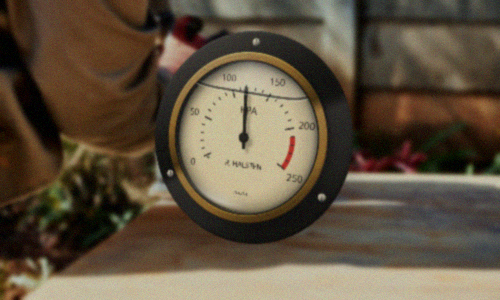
value=120 unit=kPa
